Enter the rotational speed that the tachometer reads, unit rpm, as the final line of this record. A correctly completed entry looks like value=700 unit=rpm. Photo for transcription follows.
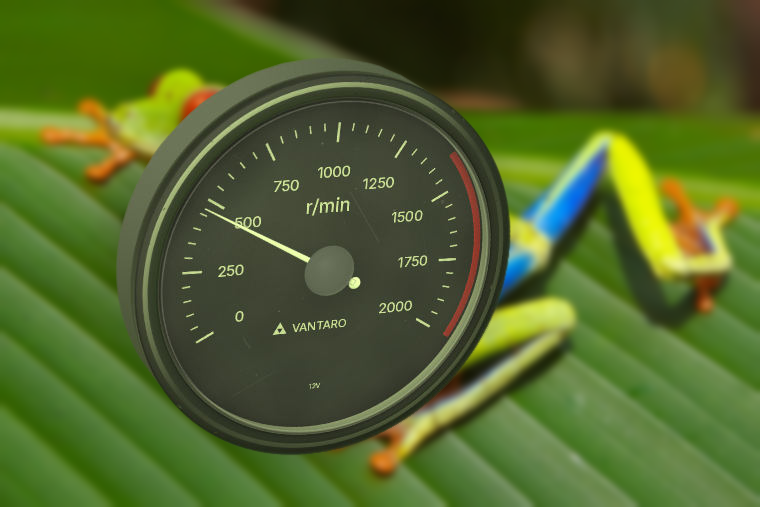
value=475 unit=rpm
